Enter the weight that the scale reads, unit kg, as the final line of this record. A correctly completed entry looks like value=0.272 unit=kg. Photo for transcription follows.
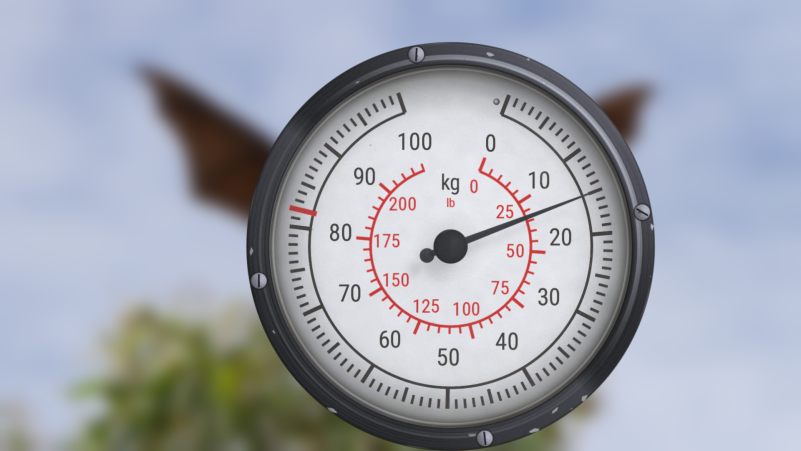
value=15 unit=kg
